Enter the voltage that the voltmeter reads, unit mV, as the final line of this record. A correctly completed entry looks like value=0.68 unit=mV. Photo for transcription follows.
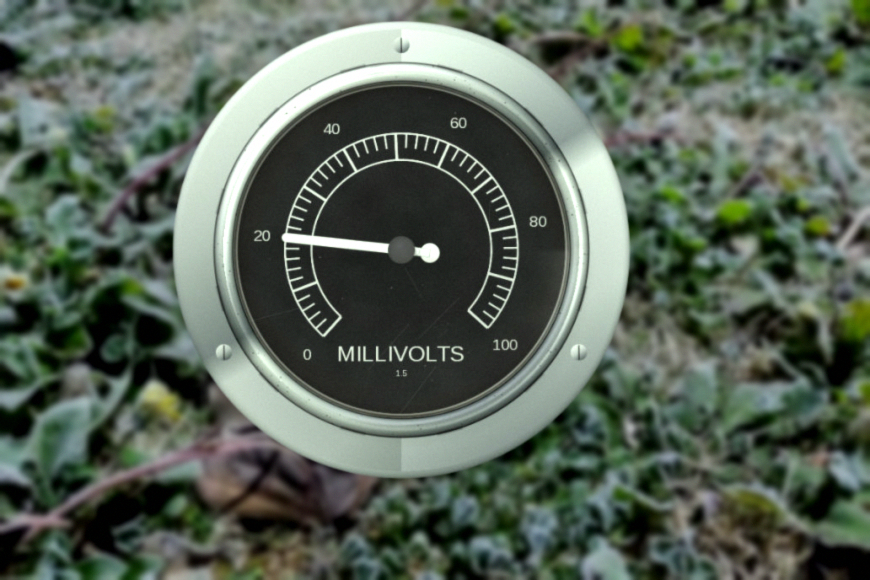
value=20 unit=mV
